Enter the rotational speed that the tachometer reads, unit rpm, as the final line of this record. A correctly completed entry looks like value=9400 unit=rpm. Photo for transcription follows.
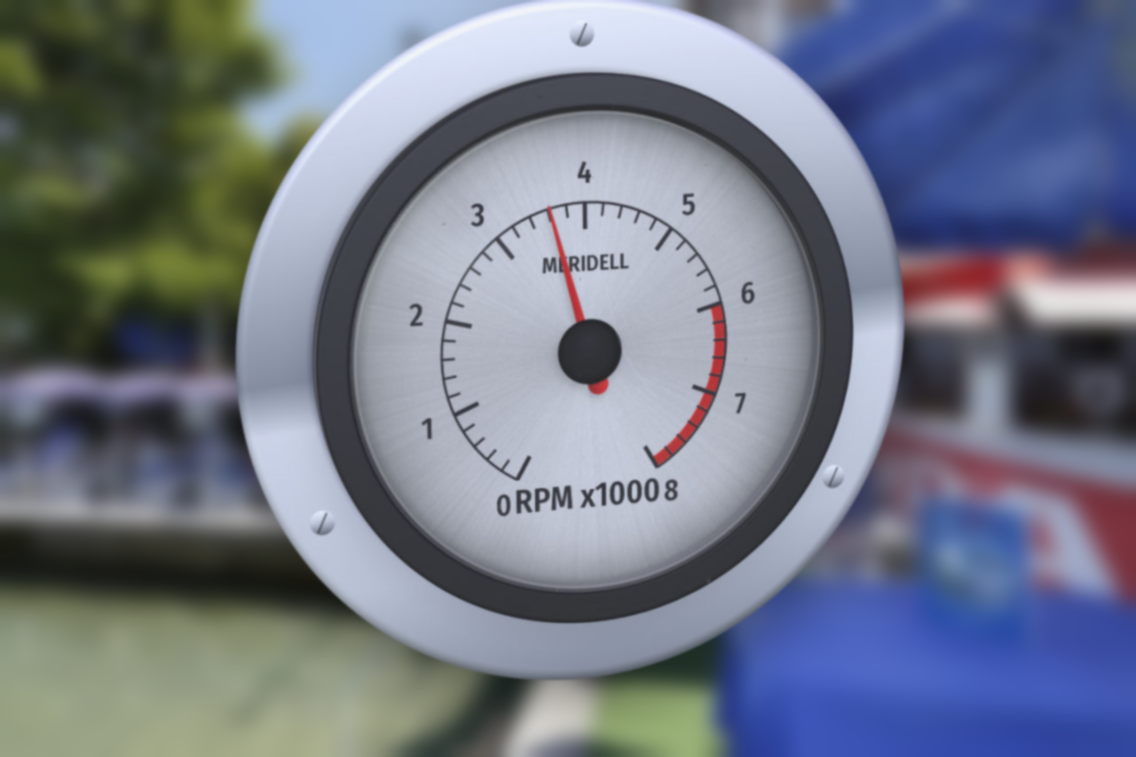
value=3600 unit=rpm
